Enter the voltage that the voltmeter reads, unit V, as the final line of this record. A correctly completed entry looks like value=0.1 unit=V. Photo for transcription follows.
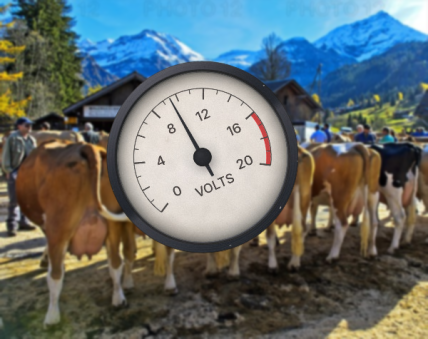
value=9.5 unit=V
